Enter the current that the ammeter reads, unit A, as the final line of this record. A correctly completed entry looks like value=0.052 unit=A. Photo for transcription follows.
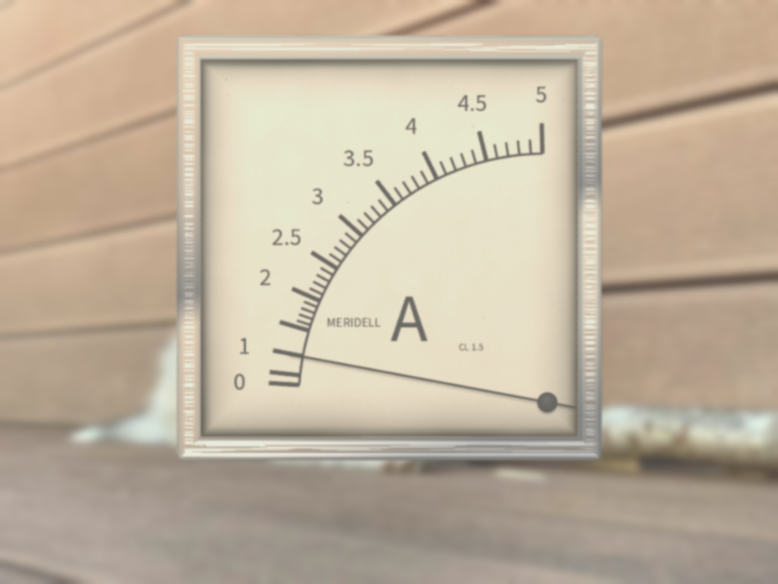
value=1 unit=A
